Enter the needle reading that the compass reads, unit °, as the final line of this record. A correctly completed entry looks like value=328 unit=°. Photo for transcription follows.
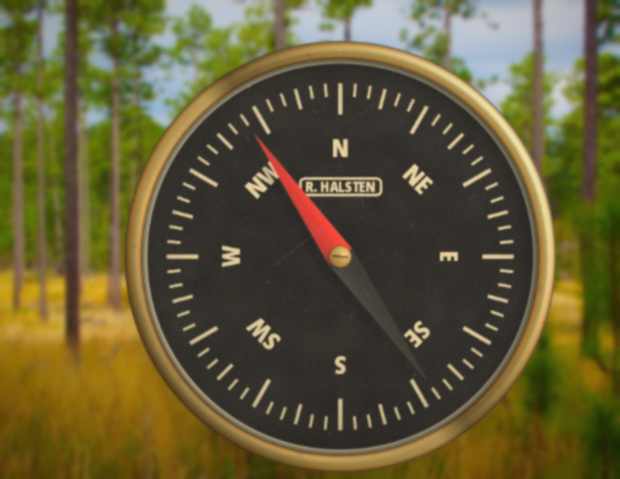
value=325 unit=°
